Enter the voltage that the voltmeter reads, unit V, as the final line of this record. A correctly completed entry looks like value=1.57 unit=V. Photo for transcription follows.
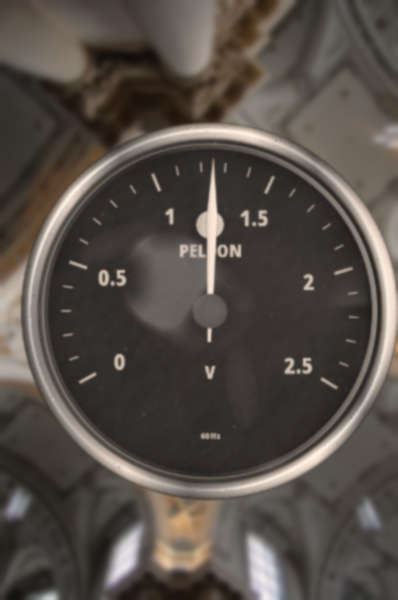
value=1.25 unit=V
